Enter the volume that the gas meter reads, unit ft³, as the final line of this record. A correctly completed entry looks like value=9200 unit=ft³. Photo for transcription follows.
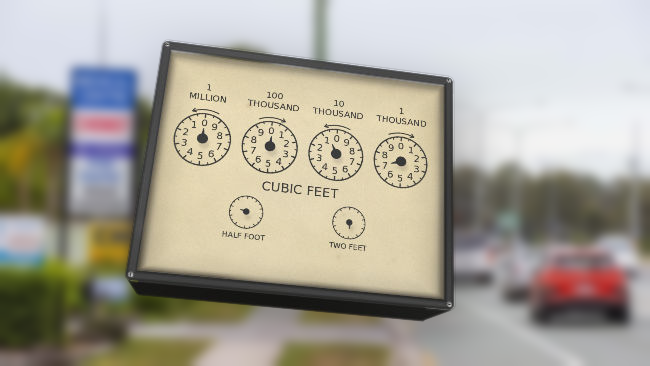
value=700 unit=ft³
